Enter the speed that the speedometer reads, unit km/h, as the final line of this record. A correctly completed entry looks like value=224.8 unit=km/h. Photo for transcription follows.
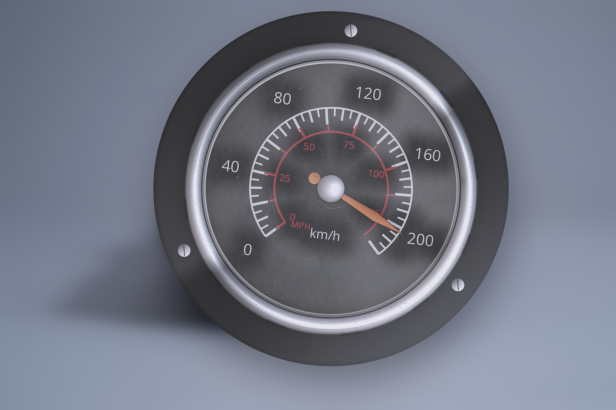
value=202.5 unit=km/h
